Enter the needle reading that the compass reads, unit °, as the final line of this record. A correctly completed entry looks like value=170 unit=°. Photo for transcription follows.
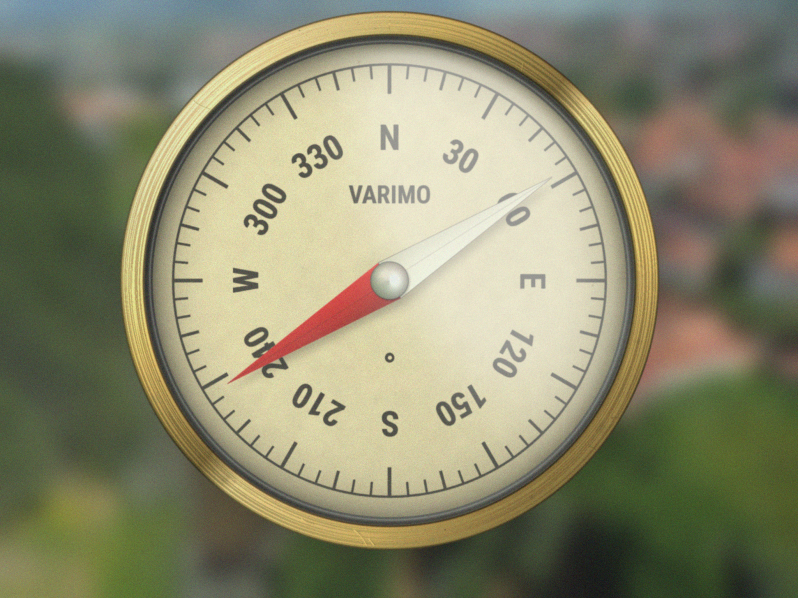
value=237.5 unit=°
